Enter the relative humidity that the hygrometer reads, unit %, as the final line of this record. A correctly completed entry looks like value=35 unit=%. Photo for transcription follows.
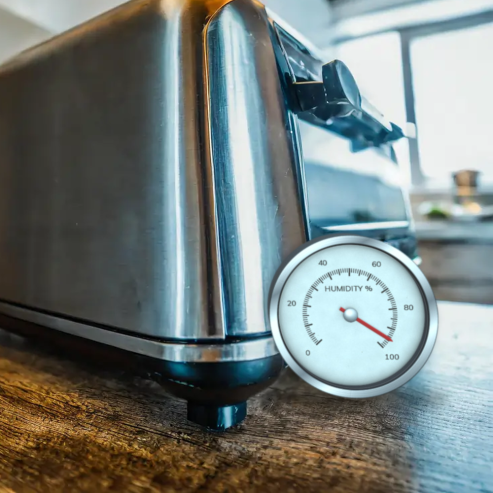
value=95 unit=%
